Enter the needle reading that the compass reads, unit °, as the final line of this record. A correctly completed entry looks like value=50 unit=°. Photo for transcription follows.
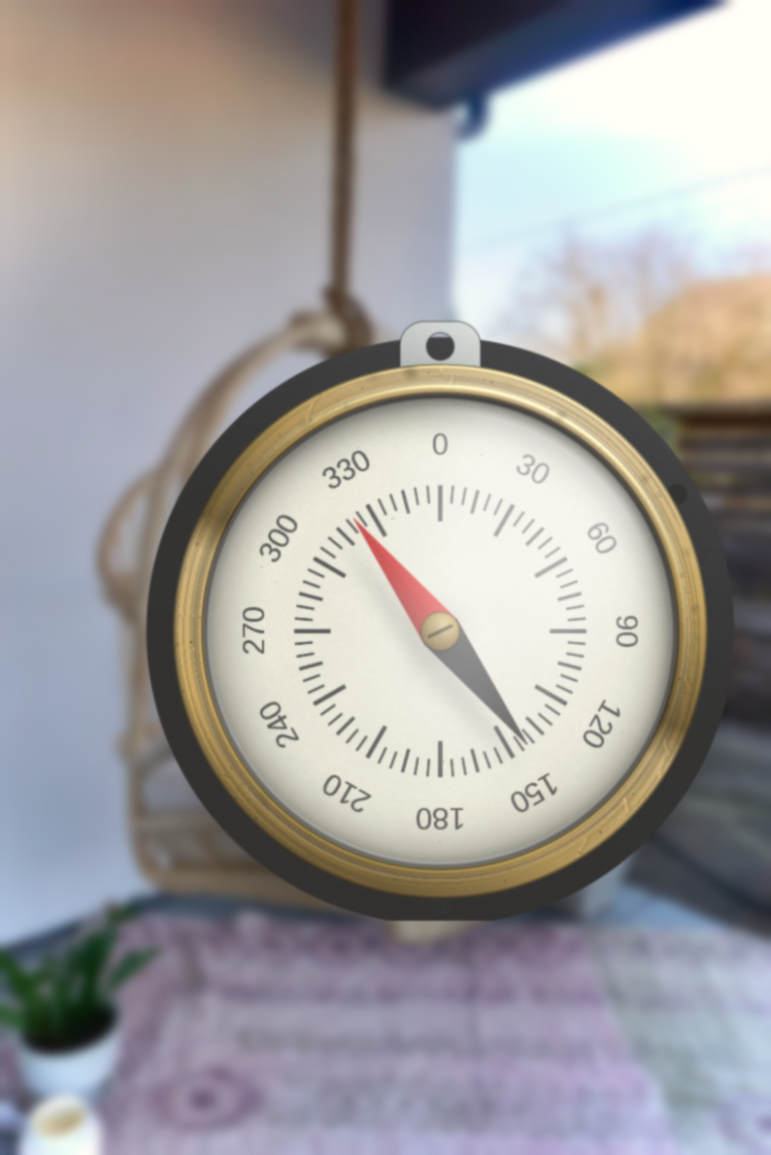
value=322.5 unit=°
